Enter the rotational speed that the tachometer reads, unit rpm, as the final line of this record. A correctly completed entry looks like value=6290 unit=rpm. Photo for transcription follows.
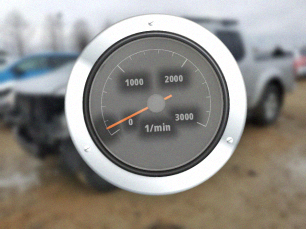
value=100 unit=rpm
